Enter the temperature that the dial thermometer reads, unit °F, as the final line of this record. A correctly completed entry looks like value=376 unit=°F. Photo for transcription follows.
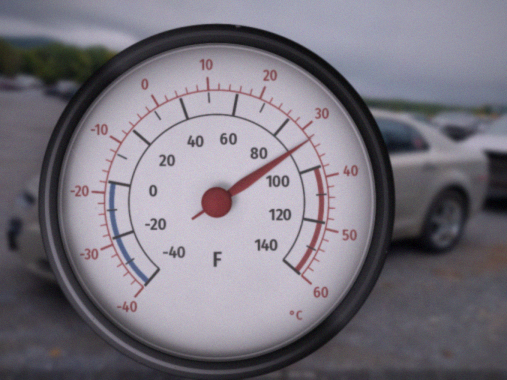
value=90 unit=°F
